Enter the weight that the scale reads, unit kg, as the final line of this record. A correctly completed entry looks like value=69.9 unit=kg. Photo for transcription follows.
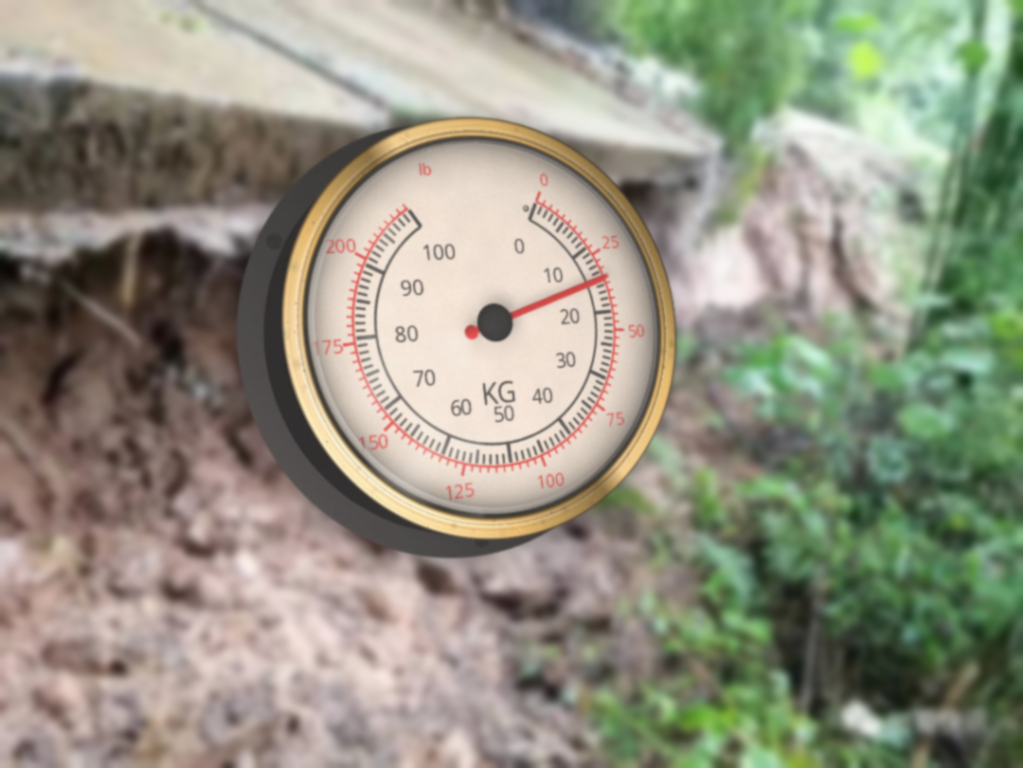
value=15 unit=kg
